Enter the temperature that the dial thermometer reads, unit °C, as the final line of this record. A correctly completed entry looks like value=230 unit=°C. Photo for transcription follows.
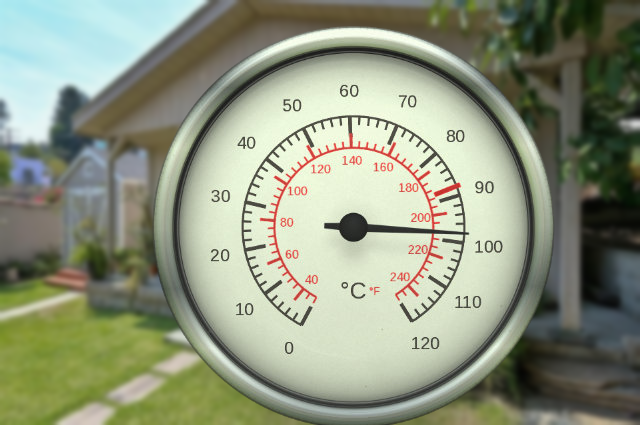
value=98 unit=°C
